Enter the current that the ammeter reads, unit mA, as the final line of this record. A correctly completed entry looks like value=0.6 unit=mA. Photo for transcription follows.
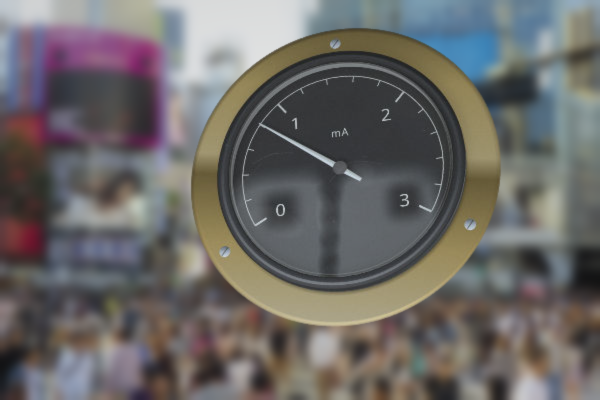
value=0.8 unit=mA
